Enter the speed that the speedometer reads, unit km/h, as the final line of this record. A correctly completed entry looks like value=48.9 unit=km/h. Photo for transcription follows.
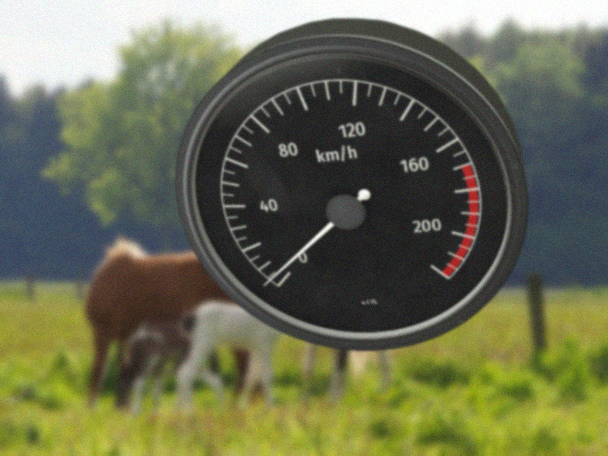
value=5 unit=km/h
